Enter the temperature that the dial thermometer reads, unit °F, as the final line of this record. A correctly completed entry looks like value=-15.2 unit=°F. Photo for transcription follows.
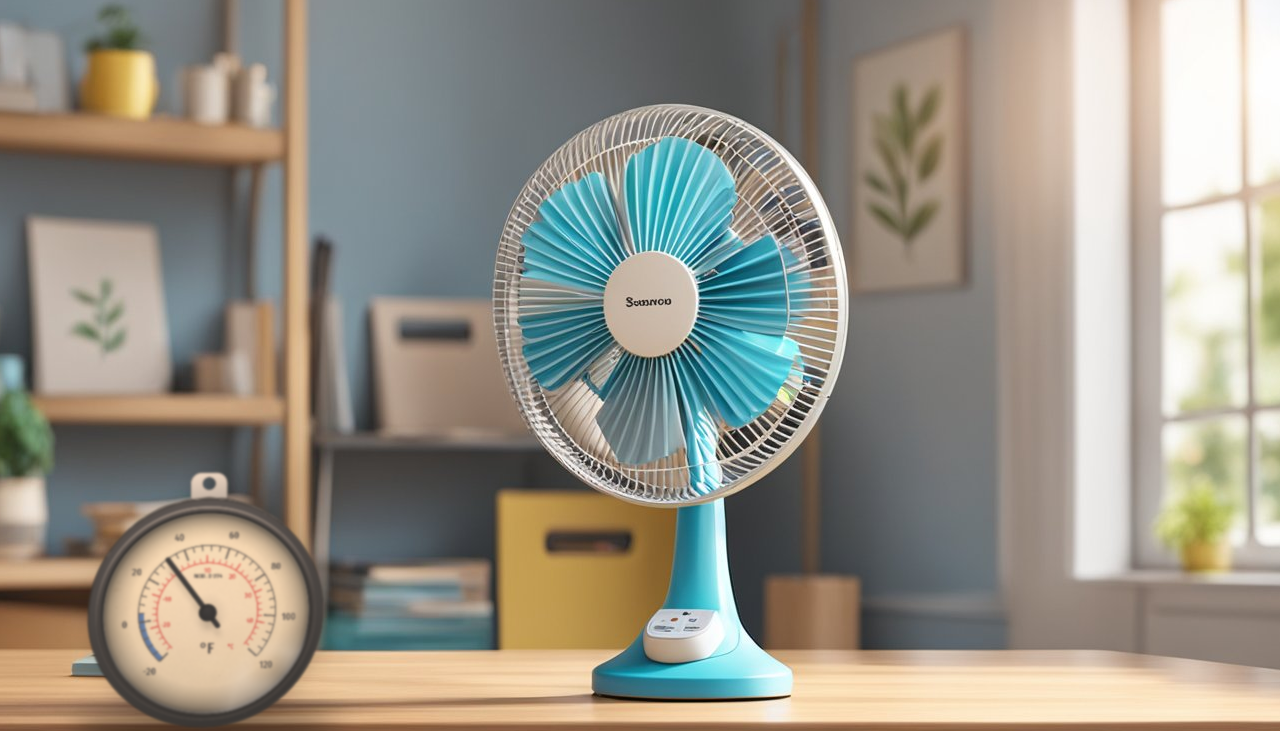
value=32 unit=°F
